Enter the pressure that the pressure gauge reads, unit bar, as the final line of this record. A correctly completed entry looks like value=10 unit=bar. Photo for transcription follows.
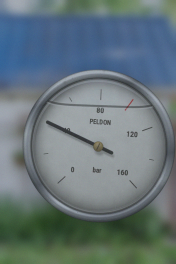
value=40 unit=bar
